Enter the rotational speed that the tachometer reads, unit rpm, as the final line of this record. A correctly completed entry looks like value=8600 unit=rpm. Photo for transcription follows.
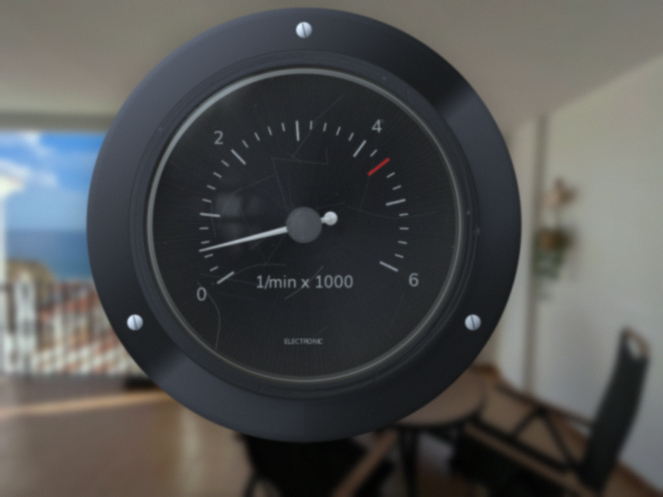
value=500 unit=rpm
